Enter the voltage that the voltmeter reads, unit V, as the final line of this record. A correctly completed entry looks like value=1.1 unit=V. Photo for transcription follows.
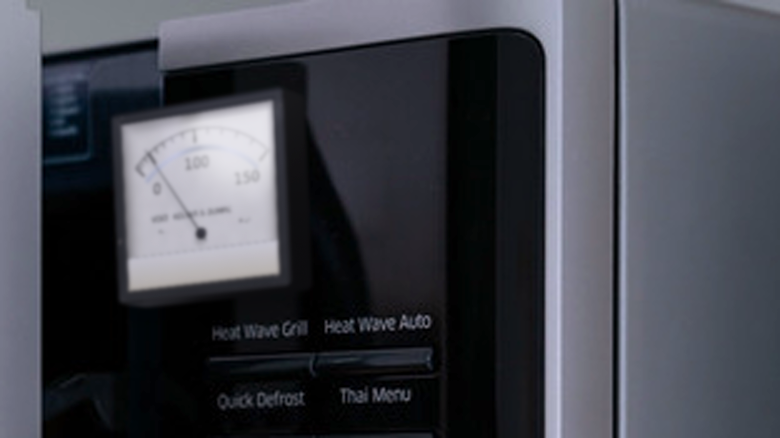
value=50 unit=V
